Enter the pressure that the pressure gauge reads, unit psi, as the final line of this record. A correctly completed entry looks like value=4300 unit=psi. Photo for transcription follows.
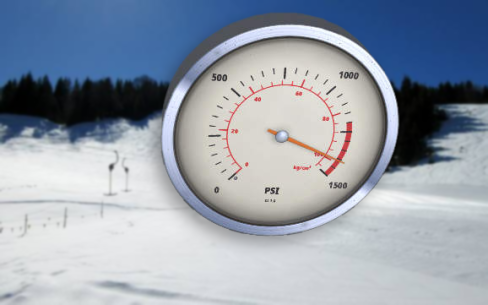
value=1400 unit=psi
